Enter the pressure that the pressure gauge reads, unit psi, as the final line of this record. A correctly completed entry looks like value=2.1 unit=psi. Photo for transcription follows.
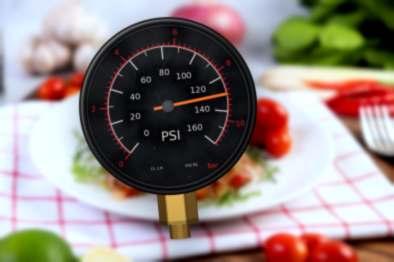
value=130 unit=psi
